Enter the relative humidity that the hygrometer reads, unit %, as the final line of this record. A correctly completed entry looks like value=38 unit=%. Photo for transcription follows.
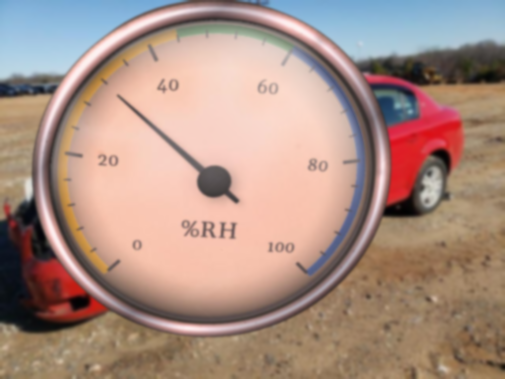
value=32 unit=%
